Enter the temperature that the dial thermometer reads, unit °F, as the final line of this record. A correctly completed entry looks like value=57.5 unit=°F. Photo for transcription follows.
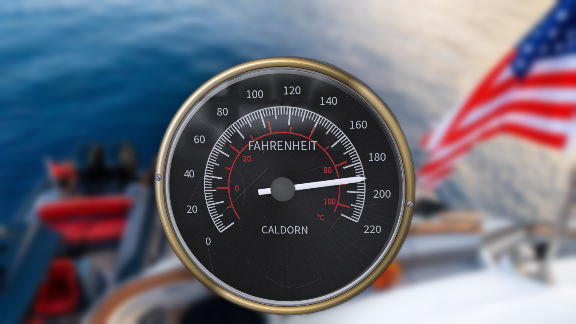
value=190 unit=°F
